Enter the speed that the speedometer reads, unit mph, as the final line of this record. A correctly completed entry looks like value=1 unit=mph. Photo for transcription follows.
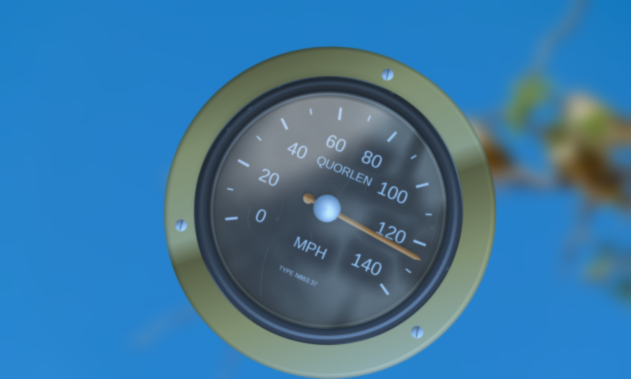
value=125 unit=mph
